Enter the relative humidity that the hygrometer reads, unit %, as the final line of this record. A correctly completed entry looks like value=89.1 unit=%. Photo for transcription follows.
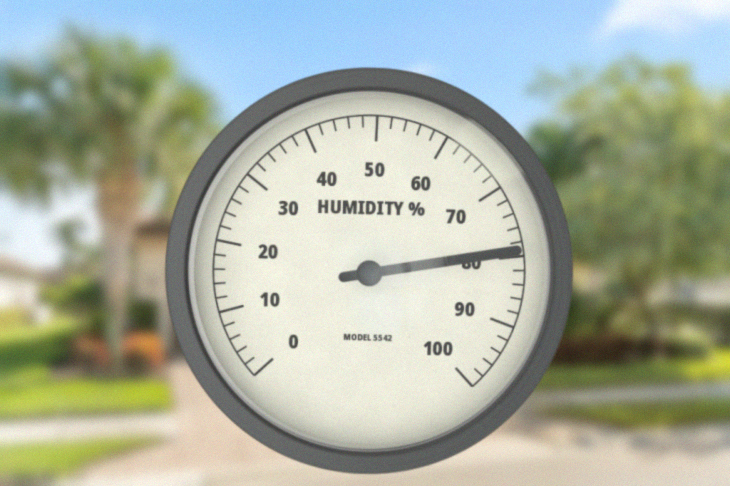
value=79 unit=%
